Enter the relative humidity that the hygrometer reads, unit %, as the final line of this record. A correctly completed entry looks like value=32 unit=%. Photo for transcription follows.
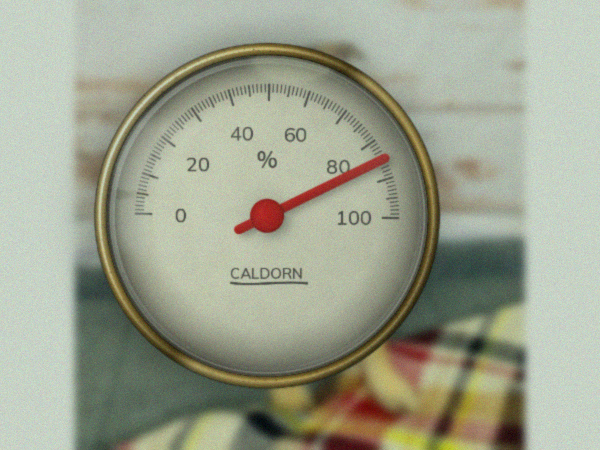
value=85 unit=%
